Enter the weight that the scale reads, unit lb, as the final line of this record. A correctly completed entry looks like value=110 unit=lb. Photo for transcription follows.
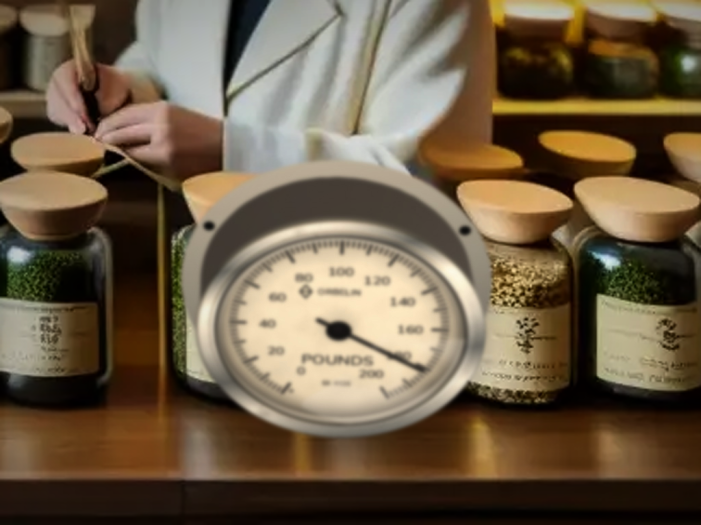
value=180 unit=lb
